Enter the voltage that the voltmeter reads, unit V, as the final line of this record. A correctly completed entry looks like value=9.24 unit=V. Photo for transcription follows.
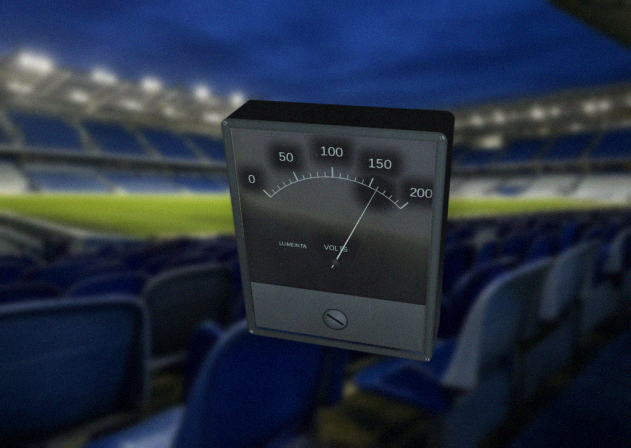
value=160 unit=V
